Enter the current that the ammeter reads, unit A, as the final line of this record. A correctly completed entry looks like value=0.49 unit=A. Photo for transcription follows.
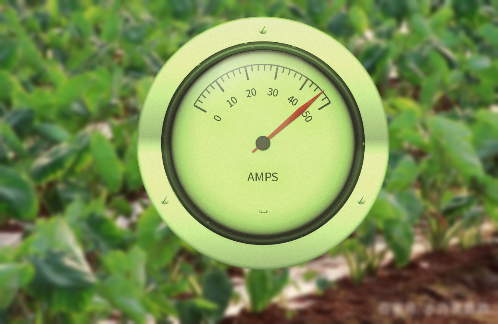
value=46 unit=A
